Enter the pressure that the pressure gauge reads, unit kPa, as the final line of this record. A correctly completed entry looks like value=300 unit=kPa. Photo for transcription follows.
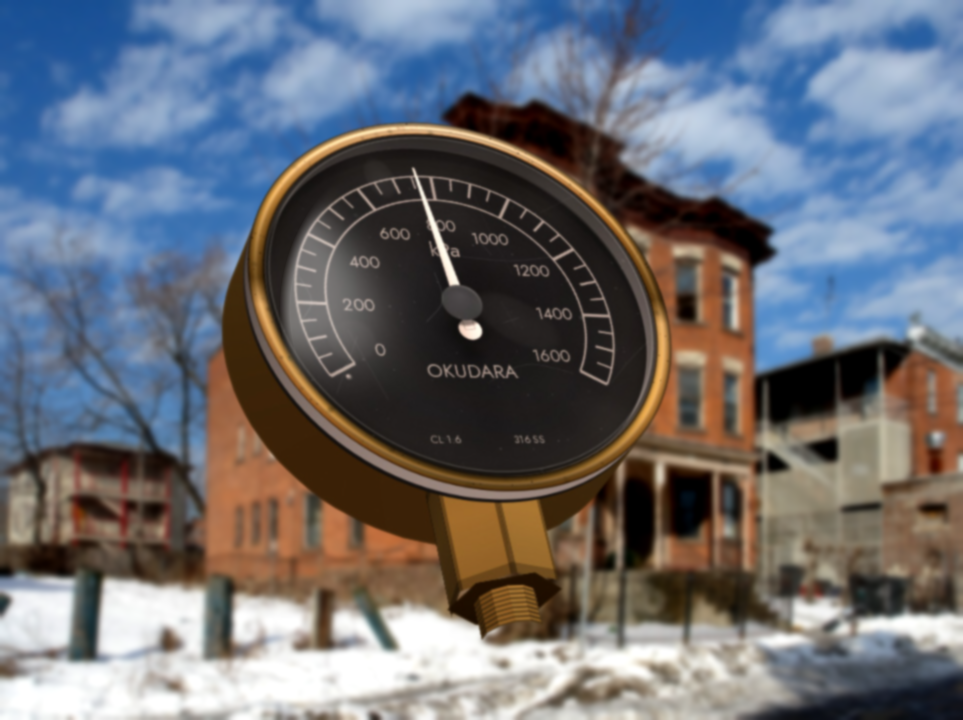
value=750 unit=kPa
